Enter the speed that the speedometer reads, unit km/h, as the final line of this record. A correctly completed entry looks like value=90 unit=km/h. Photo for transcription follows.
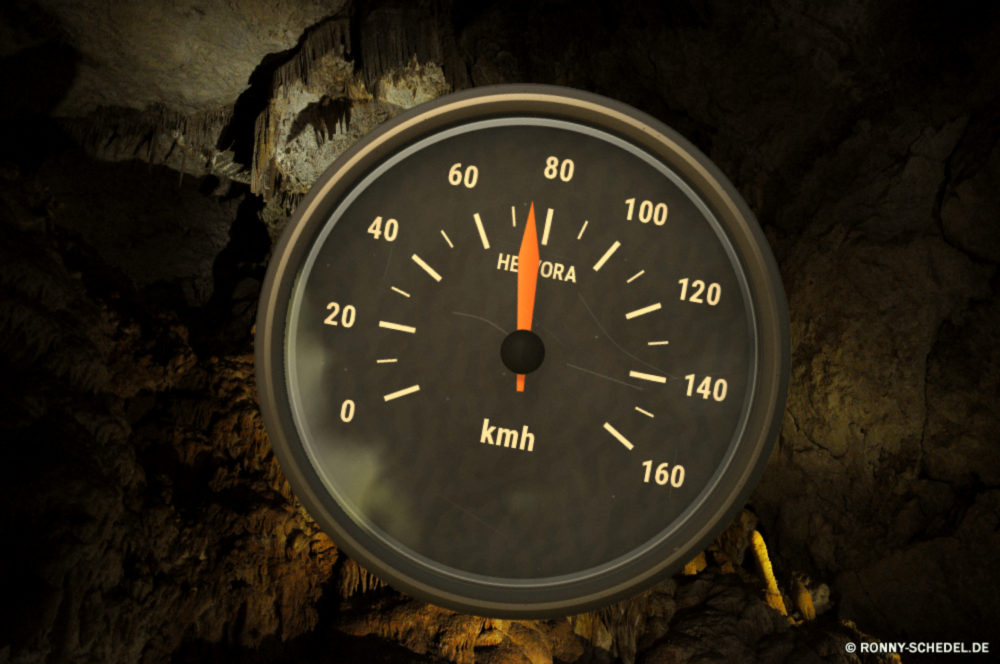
value=75 unit=km/h
